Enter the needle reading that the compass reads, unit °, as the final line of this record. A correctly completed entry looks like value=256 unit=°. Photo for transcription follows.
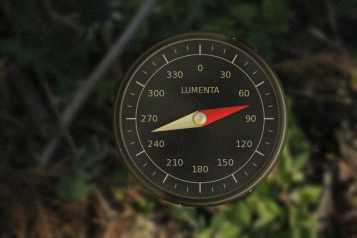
value=75 unit=°
